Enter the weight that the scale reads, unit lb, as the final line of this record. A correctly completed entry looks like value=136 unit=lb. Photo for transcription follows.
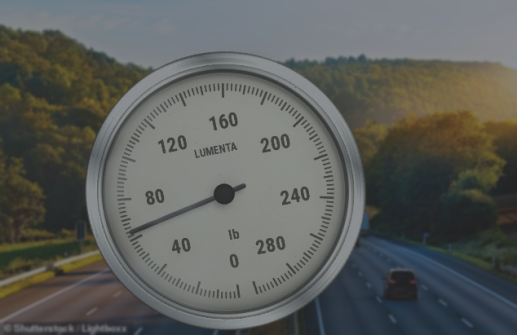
value=64 unit=lb
